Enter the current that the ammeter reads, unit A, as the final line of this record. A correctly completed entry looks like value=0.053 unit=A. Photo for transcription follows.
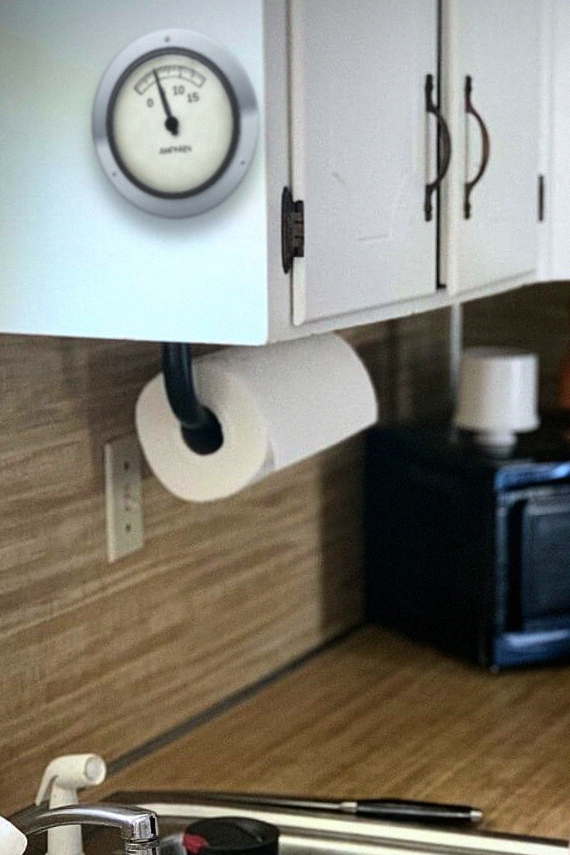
value=5 unit=A
